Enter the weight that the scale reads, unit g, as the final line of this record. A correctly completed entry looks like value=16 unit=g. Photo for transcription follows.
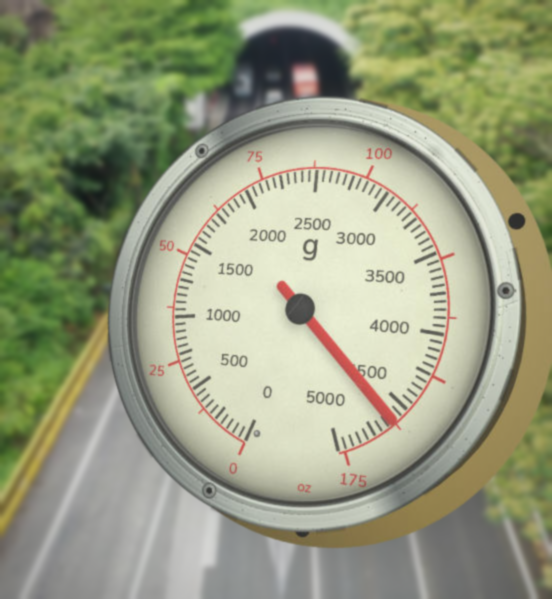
value=4600 unit=g
